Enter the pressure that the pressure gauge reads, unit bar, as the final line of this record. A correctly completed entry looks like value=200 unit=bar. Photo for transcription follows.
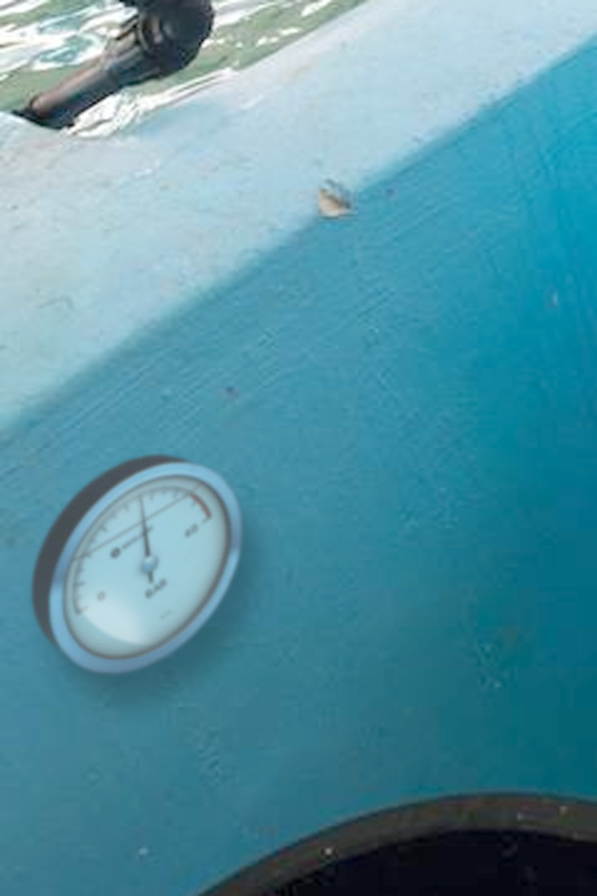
value=22.5 unit=bar
